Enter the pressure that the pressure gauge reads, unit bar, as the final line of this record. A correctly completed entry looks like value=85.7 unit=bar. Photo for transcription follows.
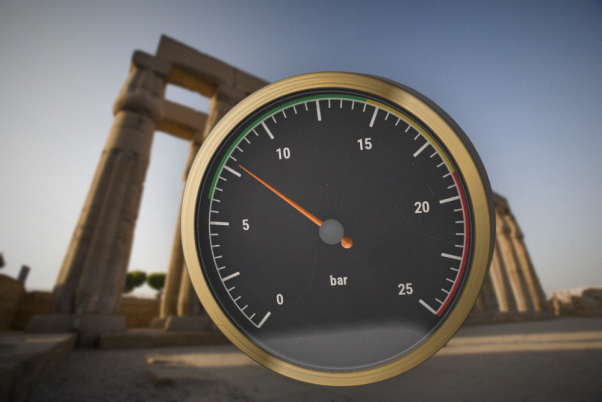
value=8 unit=bar
